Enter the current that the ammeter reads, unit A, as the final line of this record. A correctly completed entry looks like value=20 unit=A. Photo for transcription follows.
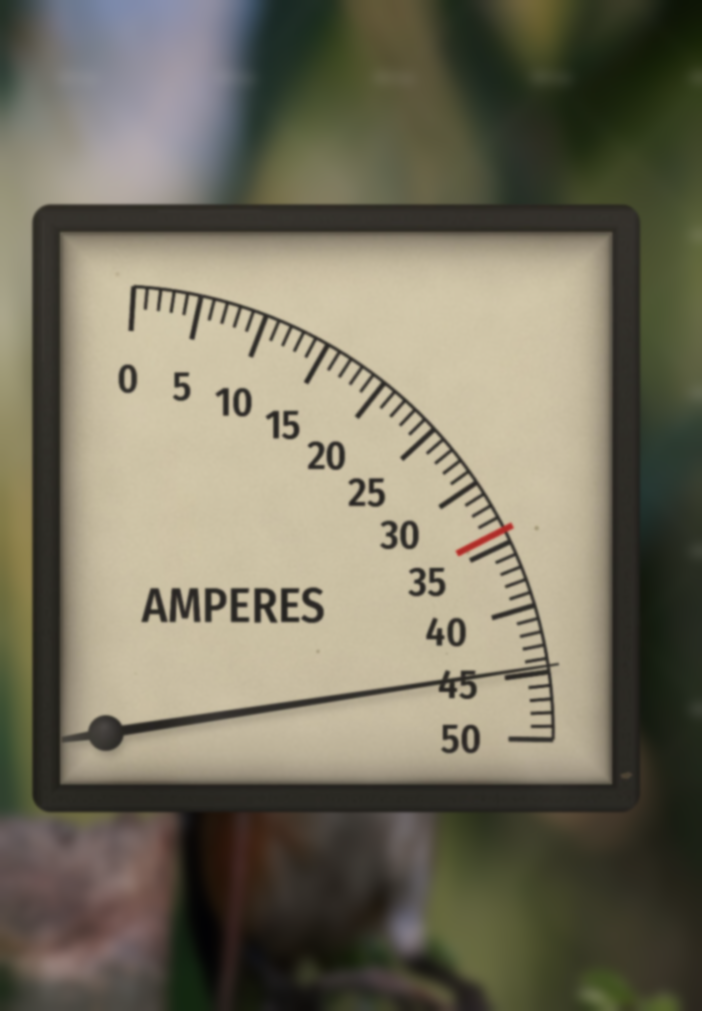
value=44.5 unit=A
